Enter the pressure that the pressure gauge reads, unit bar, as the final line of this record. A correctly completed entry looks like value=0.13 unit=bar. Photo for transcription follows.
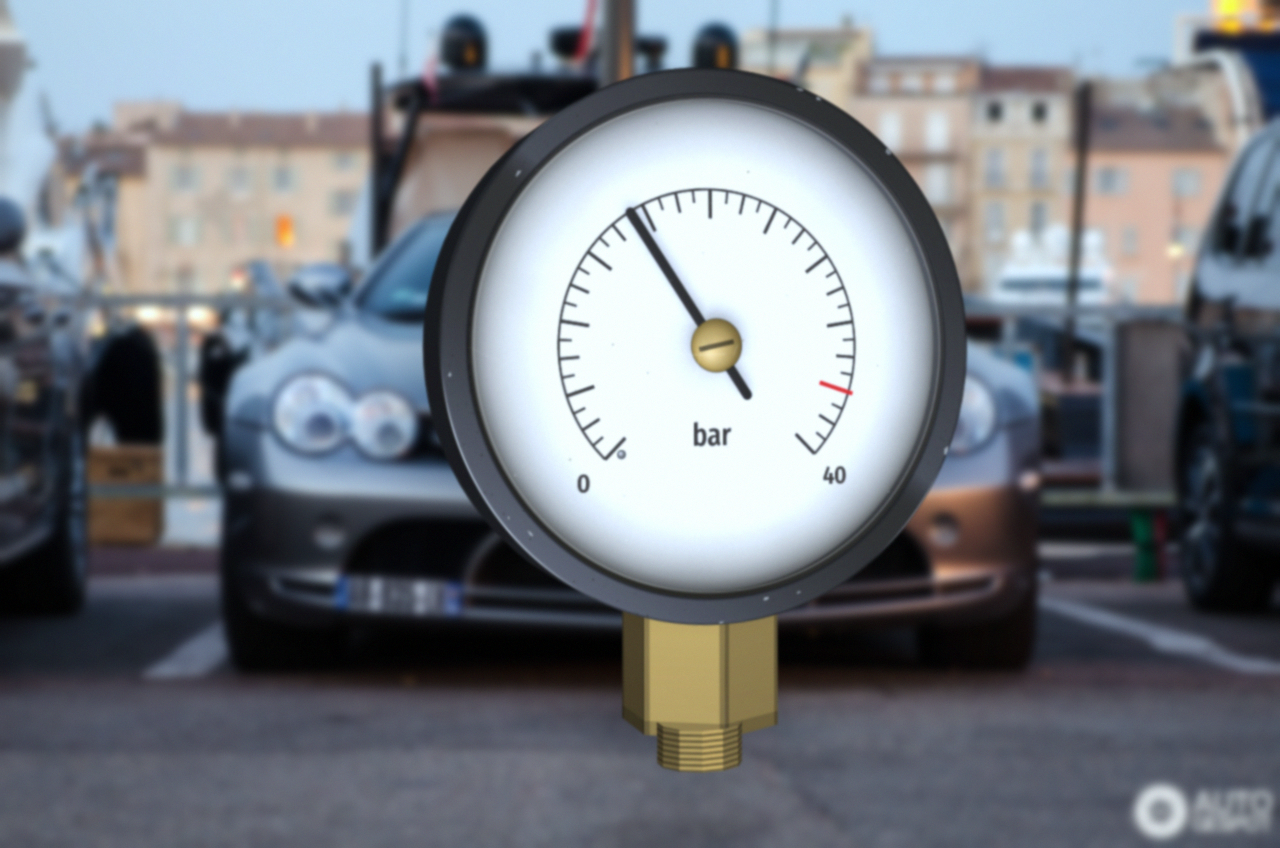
value=15 unit=bar
